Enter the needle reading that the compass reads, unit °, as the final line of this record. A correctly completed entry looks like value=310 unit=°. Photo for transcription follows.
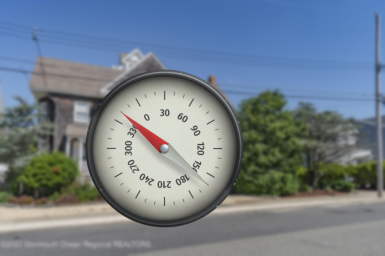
value=340 unit=°
